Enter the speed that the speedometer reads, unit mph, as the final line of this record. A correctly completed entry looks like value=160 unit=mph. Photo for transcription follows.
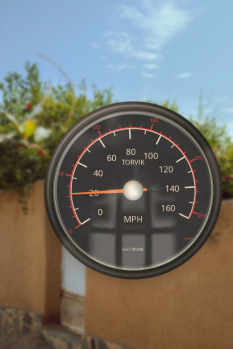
value=20 unit=mph
